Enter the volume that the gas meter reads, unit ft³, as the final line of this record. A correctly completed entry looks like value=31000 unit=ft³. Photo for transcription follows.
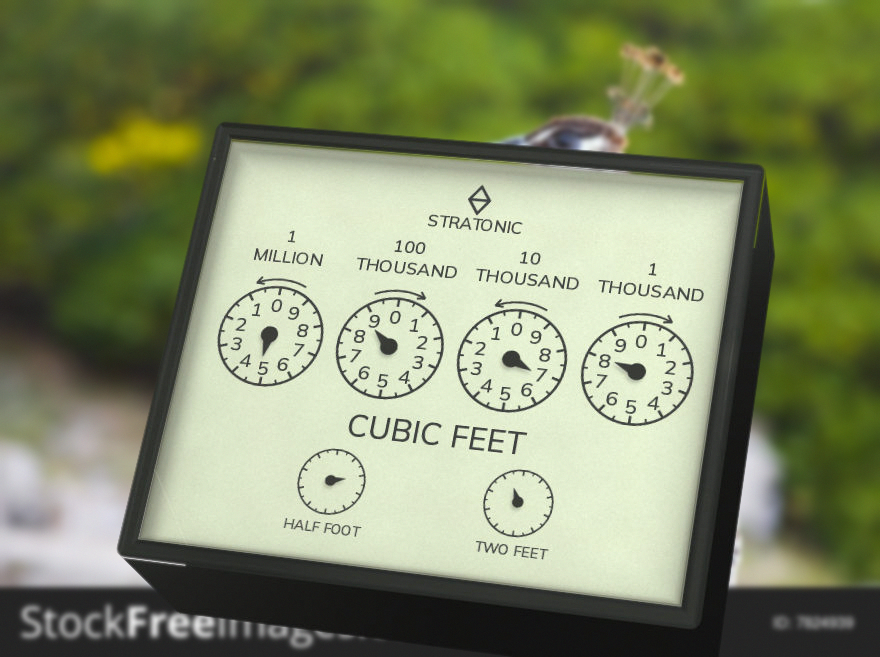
value=486800 unit=ft³
